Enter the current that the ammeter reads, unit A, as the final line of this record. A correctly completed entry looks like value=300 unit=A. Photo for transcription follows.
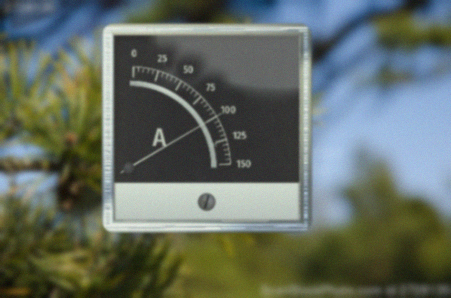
value=100 unit=A
